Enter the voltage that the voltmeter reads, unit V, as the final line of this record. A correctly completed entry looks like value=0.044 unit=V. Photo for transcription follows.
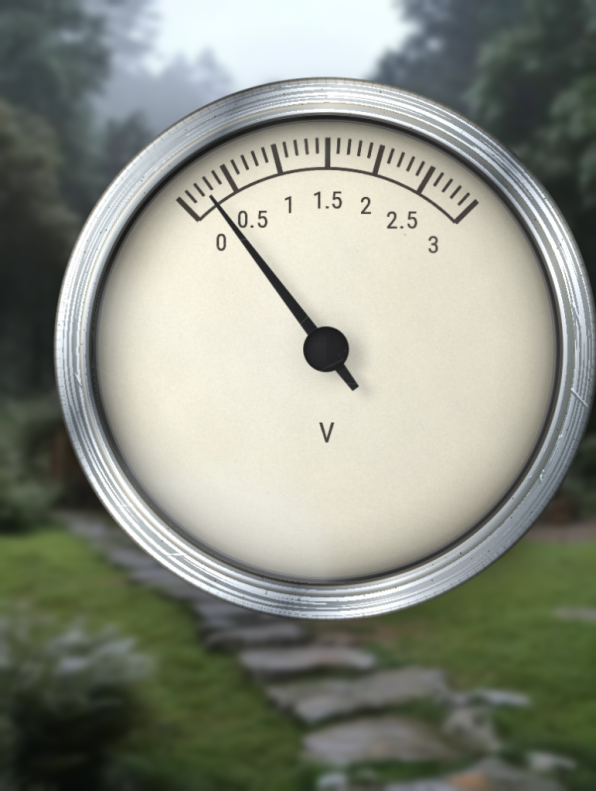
value=0.25 unit=V
